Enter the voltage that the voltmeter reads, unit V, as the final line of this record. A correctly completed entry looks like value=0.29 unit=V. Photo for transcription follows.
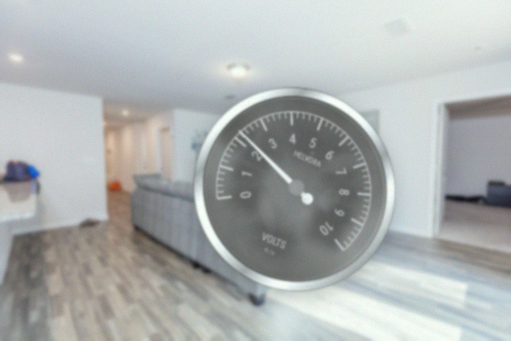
value=2.2 unit=V
